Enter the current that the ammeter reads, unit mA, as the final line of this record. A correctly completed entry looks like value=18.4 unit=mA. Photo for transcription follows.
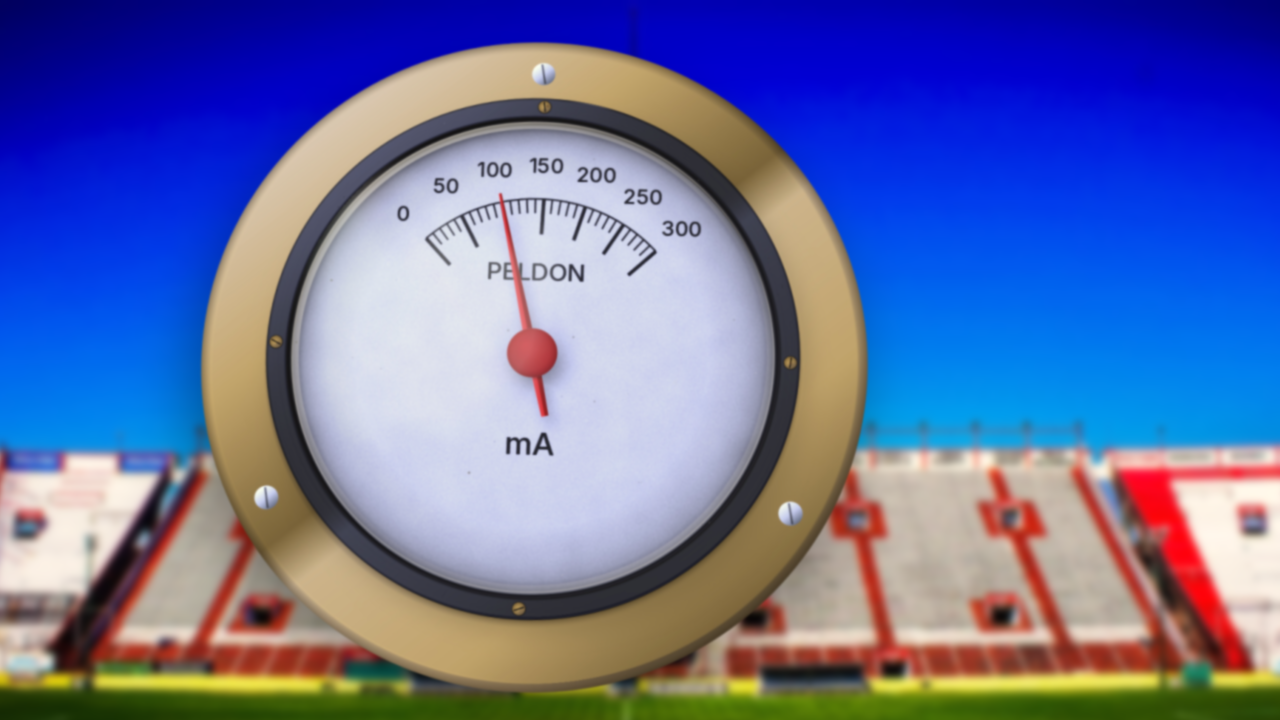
value=100 unit=mA
